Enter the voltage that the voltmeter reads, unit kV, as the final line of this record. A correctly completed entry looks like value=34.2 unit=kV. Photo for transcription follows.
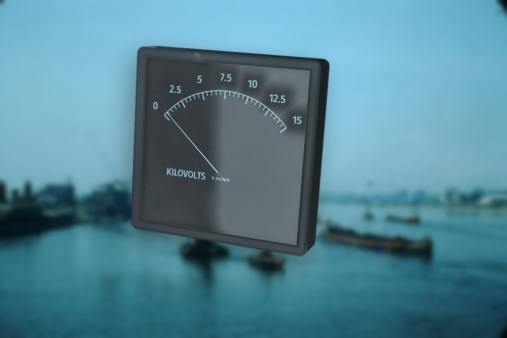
value=0.5 unit=kV
